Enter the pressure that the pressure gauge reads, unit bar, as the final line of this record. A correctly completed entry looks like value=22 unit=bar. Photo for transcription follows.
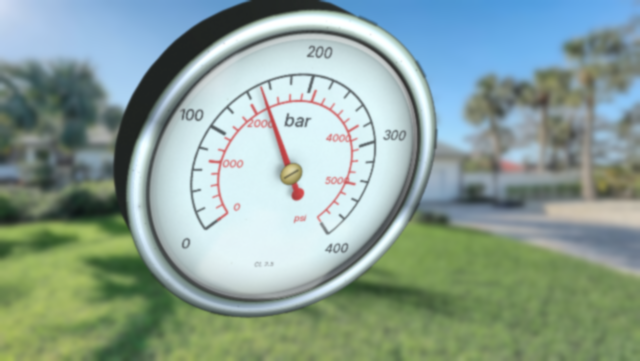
value=150 unit=bar
